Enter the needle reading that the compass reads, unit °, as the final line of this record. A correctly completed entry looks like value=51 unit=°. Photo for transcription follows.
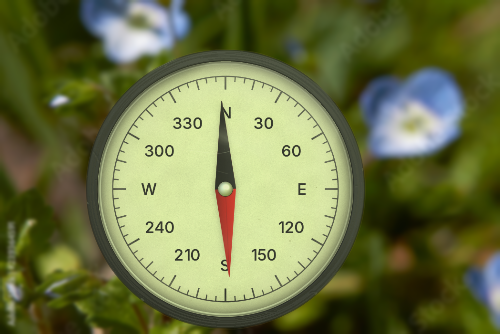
value=177.5 unit=°
